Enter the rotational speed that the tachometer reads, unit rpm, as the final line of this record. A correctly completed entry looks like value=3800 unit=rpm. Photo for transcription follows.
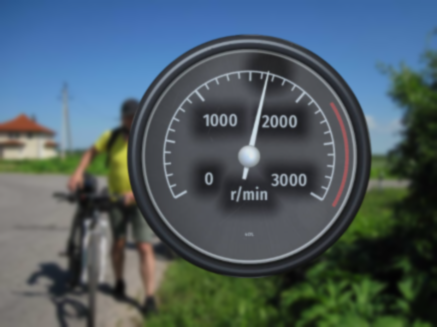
value=1650 unit=rpm
